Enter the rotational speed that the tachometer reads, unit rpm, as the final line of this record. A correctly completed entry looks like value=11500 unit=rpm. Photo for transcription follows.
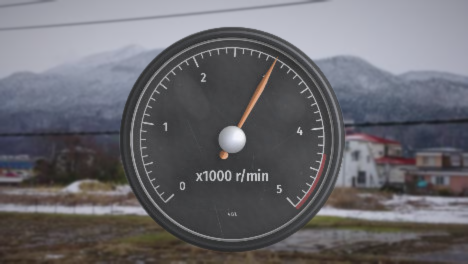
value=3000 unit=rpm
